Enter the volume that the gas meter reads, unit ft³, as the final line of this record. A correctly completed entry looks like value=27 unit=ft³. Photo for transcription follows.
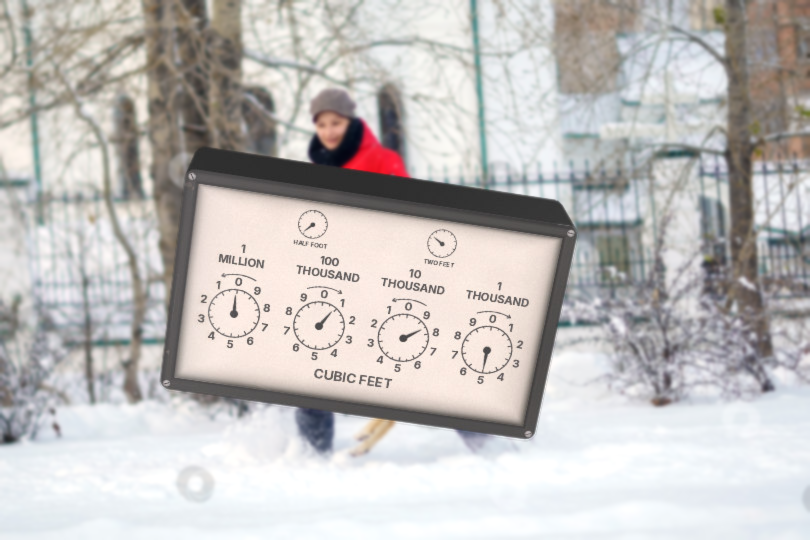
value=8500 unit=ft³
